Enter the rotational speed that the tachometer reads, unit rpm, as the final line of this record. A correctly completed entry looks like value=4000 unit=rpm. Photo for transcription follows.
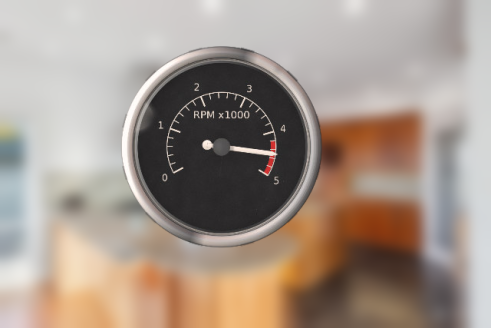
value=4500 unit=rpm
